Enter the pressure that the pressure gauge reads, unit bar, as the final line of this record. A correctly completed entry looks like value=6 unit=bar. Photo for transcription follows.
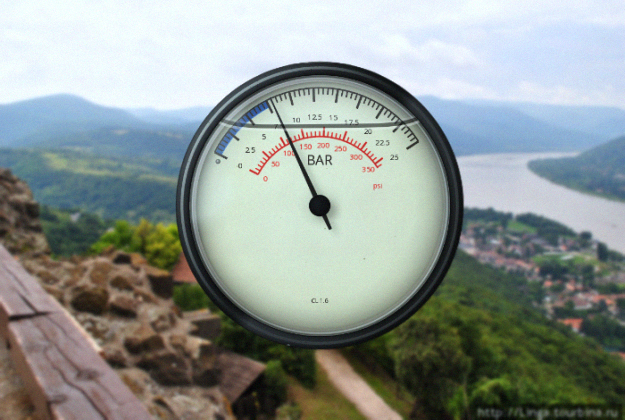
value=8 unit=bar
